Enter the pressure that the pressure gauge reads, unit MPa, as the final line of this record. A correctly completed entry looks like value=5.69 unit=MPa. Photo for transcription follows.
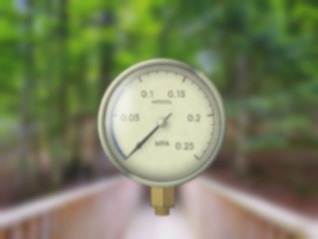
value=0 unit=MPa
